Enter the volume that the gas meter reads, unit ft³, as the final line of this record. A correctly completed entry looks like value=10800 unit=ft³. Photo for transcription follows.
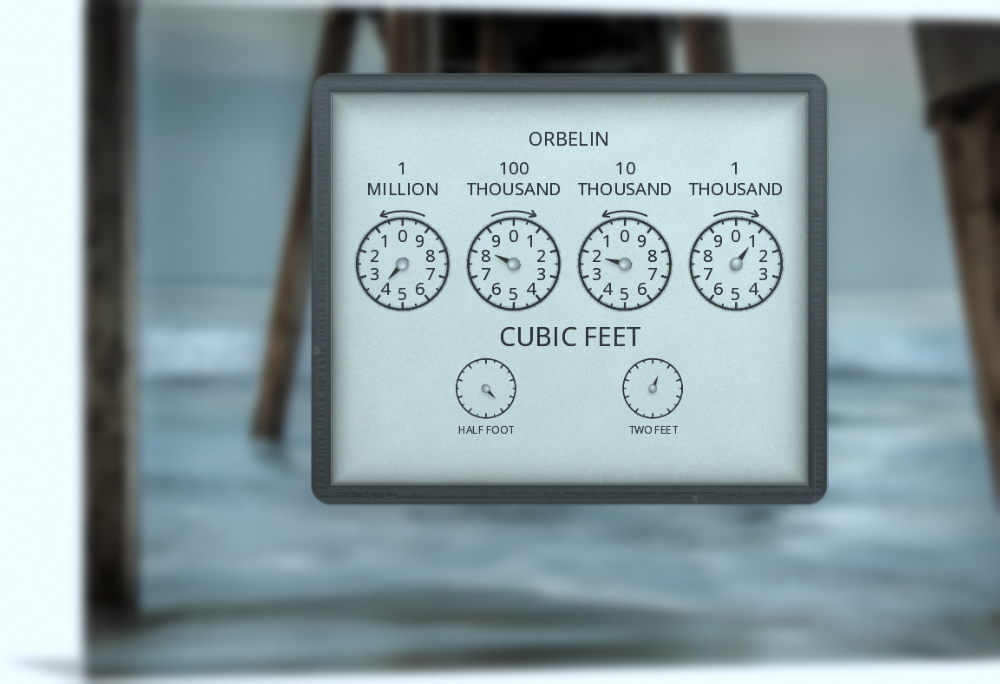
value=382100 unit=ft³
